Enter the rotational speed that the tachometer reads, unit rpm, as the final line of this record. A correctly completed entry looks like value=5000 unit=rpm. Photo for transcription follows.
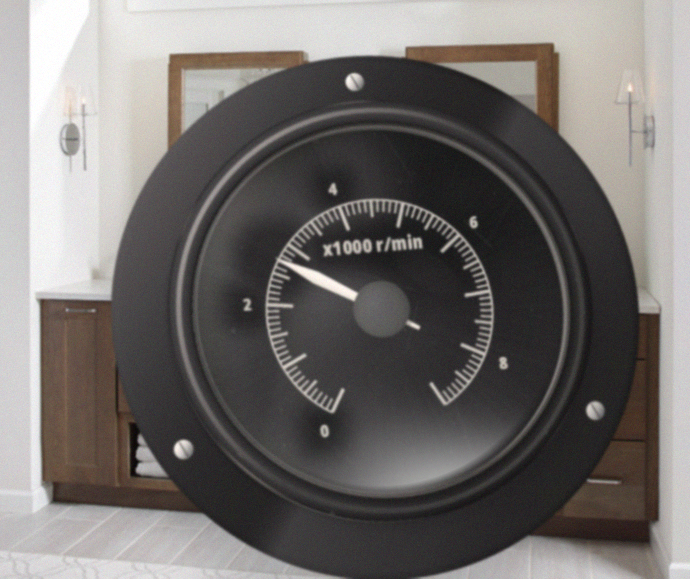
value=2700 unit=rpm
